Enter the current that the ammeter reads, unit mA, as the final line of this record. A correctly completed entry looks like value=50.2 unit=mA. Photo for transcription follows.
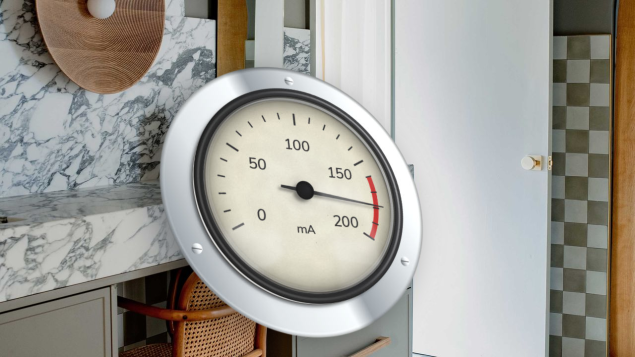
value=180 unit=mA
